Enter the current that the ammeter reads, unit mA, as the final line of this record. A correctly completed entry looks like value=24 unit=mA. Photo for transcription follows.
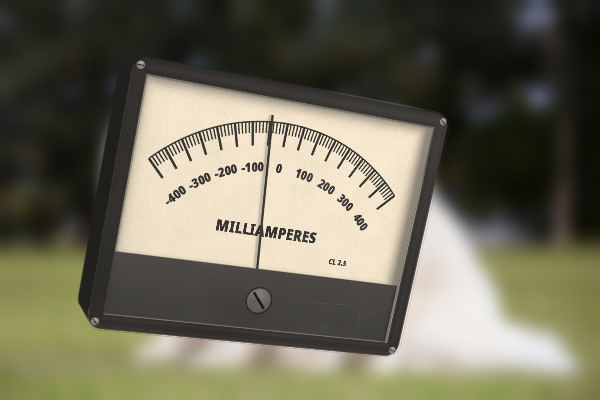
value=-50 unit=mA
